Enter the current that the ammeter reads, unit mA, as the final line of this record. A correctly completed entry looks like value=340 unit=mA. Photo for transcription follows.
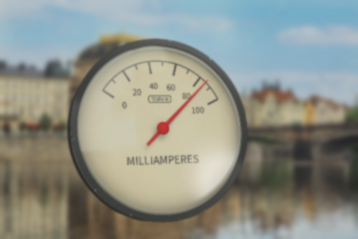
value=85 unit=mA
